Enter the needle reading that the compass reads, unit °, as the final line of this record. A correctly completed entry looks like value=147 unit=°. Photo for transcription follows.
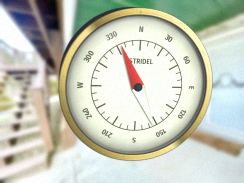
value=335 unit=°
